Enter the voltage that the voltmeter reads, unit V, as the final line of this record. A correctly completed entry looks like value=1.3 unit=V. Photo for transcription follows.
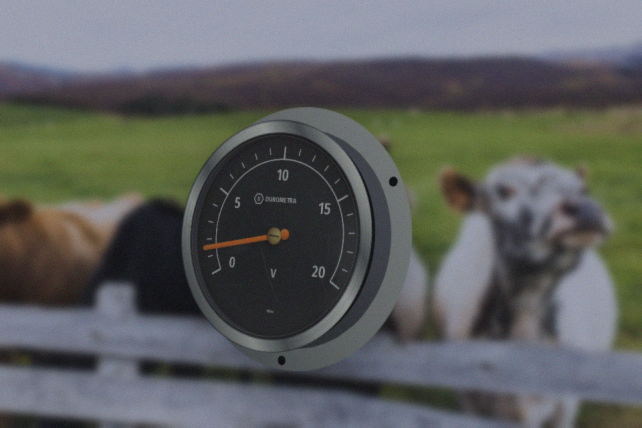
value=1.5 unit=V
